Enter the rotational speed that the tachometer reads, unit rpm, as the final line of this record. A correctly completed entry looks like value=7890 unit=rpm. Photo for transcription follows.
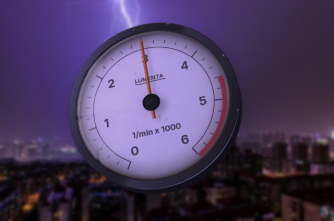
value=3000 unit=rpm
